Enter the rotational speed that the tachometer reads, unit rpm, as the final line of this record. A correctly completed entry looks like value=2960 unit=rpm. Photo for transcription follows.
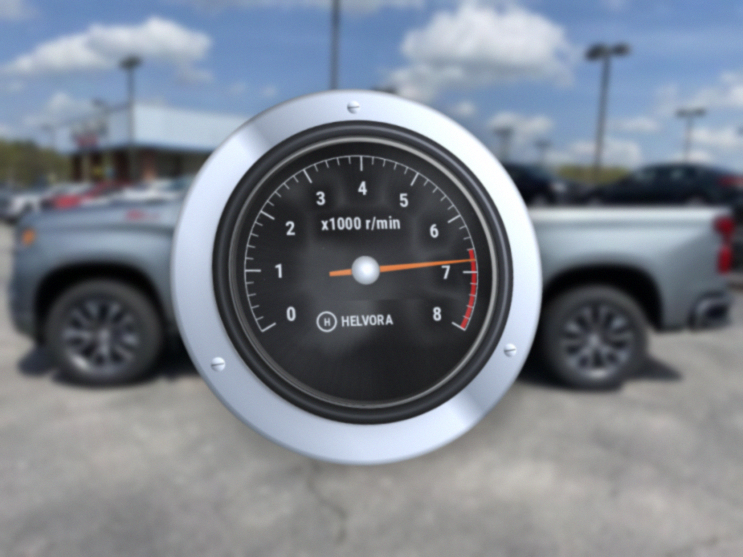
value=6800 unit=rpm
